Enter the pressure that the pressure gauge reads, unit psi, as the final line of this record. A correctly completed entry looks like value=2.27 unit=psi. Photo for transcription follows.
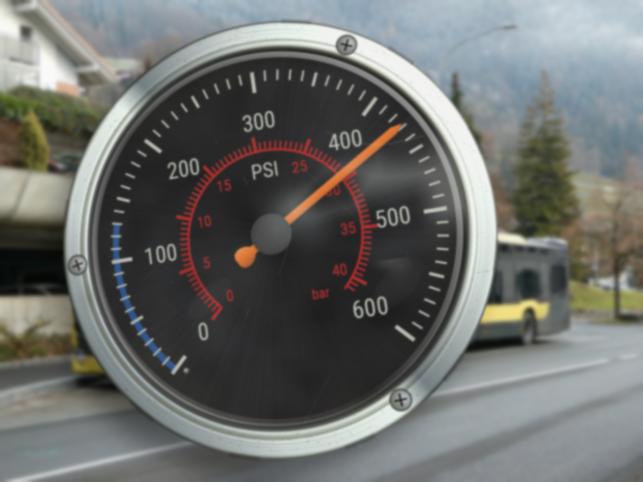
value=430 unit=psi
